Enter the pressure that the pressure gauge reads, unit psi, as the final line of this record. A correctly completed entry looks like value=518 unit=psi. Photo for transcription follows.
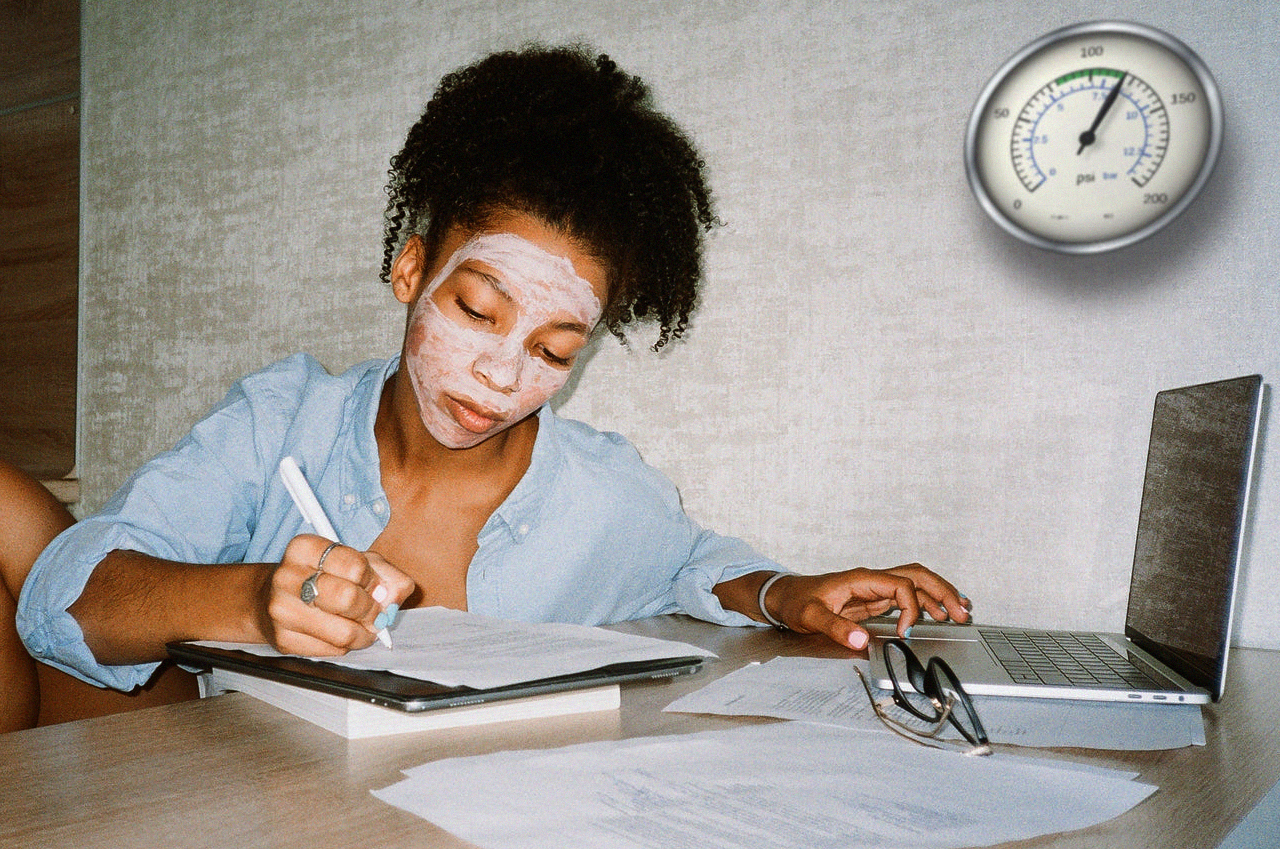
value=120 unit=psi
